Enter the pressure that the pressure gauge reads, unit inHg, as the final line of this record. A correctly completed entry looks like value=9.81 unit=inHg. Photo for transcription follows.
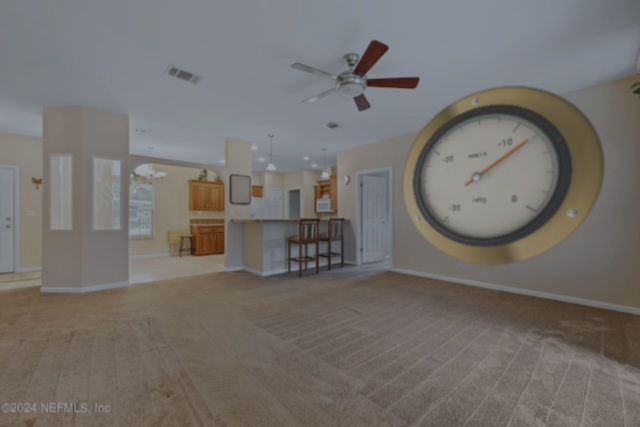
value=-8 unit=inHg
